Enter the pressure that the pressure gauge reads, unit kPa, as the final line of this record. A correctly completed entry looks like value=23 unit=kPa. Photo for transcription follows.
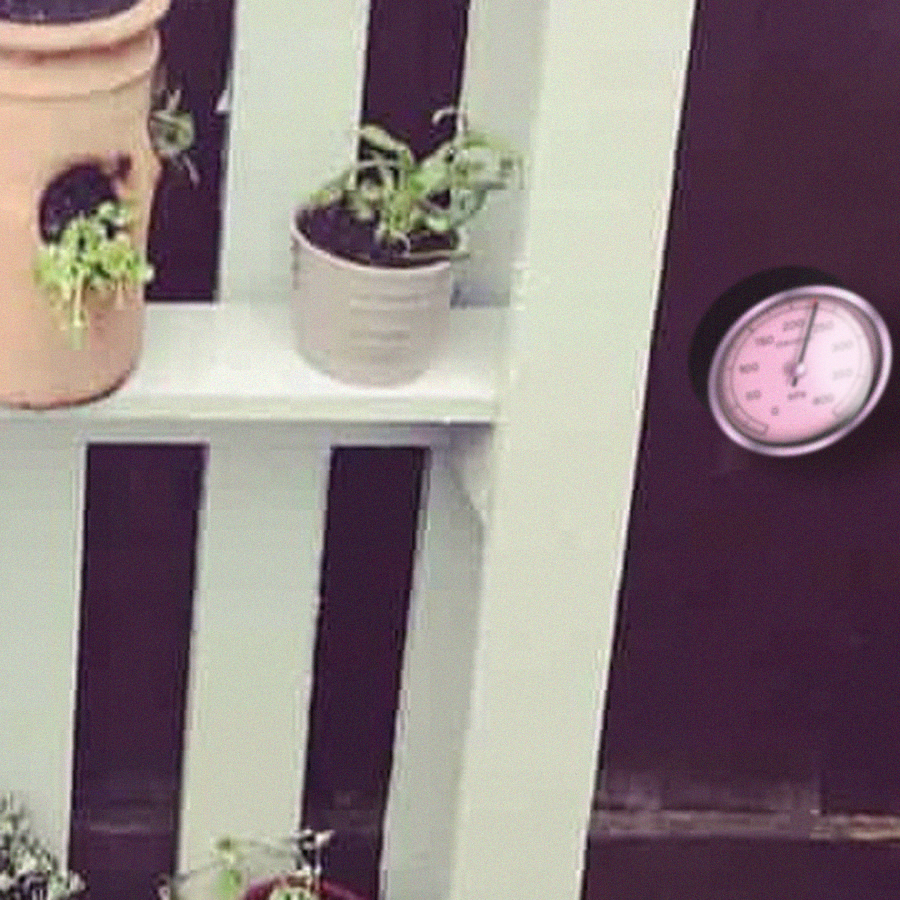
value=225 unit=kPa
